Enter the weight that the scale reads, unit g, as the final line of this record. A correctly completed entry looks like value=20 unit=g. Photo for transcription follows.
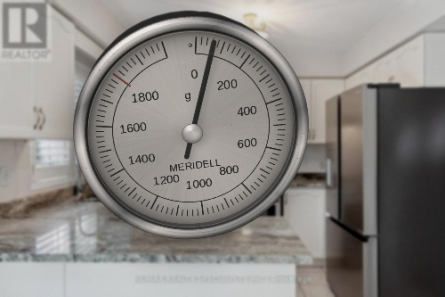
value=60 unit=g
